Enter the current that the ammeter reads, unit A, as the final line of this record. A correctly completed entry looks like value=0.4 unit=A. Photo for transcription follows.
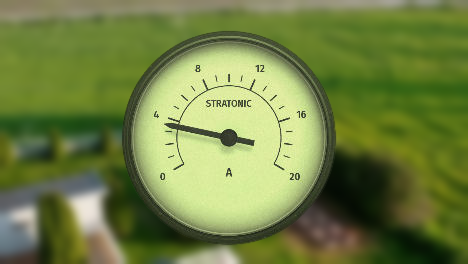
value=3.5 unit=A
